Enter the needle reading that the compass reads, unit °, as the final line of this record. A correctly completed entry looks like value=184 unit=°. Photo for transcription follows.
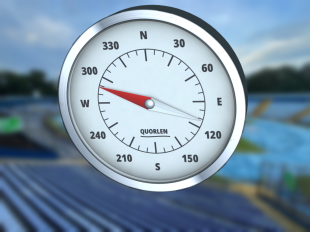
value=290 unit=°
